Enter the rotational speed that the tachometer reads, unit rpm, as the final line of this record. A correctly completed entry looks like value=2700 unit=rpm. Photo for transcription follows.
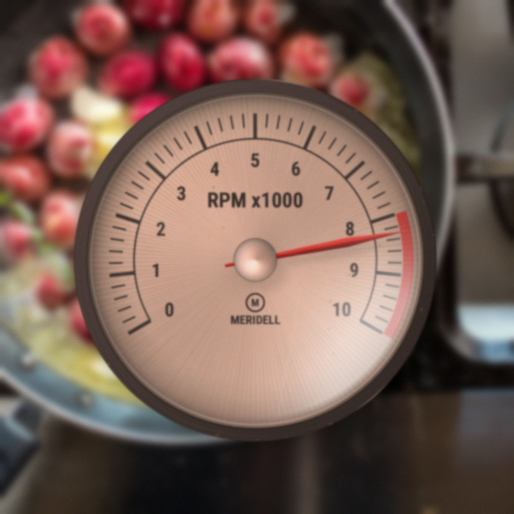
value=8300 unit=rpm
